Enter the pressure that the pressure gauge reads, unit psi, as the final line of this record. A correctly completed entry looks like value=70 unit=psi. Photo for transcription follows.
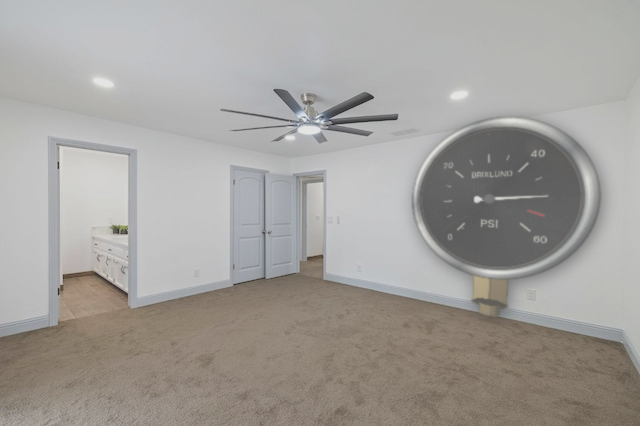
value=50 unit=psi
